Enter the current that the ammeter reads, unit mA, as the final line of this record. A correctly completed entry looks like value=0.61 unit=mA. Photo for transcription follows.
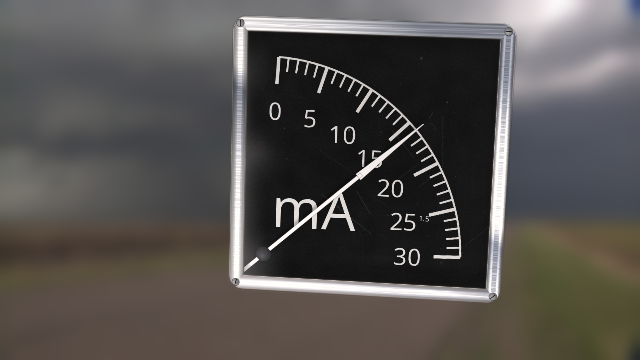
value=16 unit=mA
